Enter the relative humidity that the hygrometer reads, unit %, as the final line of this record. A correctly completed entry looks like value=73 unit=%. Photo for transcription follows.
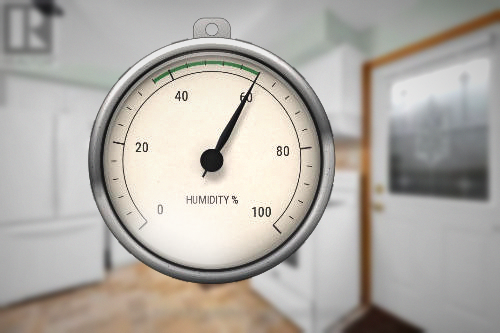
value=60 unit=%
